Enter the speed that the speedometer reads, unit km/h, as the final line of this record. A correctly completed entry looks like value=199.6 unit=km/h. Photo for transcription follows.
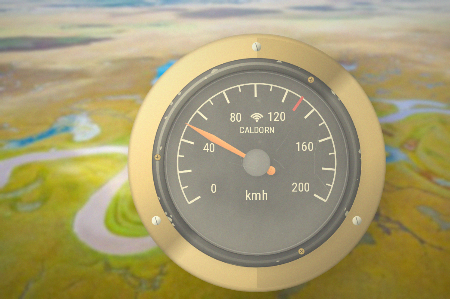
value=50 unit=km/h
